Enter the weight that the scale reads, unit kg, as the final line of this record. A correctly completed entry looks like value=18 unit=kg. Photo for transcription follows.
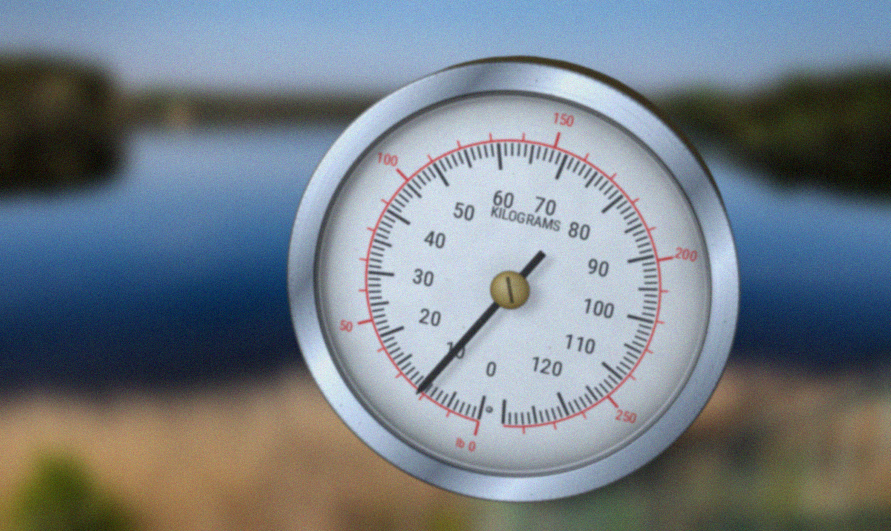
value=10 unit=kg
